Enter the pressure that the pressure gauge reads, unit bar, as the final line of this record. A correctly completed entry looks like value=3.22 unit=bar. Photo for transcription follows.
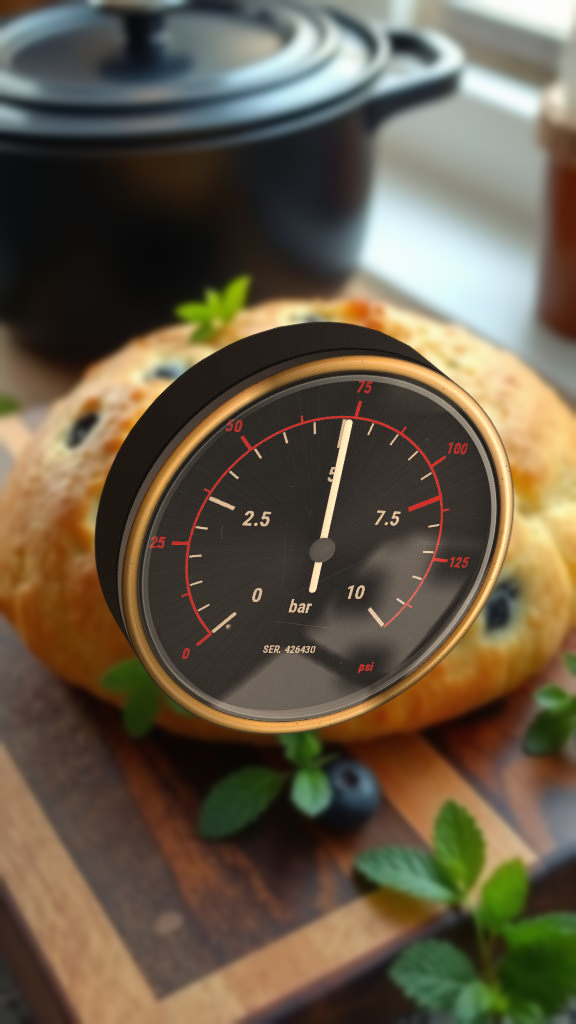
value=5 unit=bar
